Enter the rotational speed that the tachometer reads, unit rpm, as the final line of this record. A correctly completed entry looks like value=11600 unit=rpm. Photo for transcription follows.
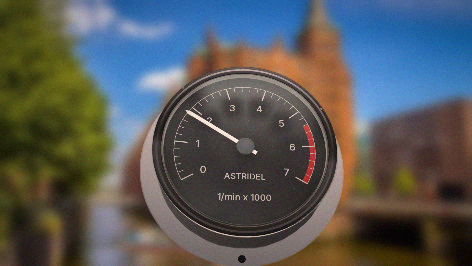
value=1800 unit=rpm
